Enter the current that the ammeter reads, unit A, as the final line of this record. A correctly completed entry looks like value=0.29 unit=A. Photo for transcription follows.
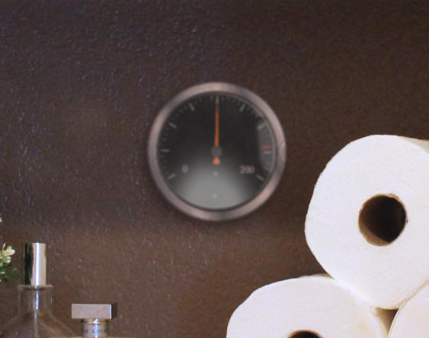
value=100 unit=A
